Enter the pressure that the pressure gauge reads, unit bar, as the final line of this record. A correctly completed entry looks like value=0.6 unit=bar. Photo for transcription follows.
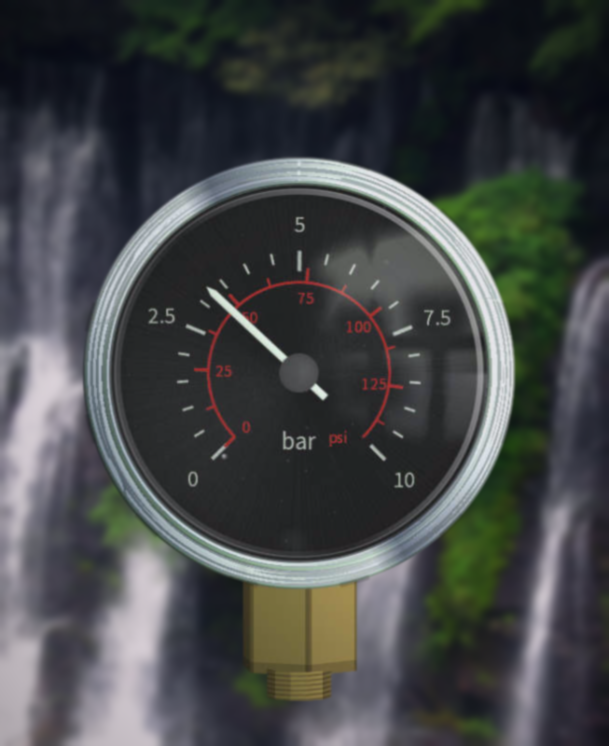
value=3.25 unit=bar
